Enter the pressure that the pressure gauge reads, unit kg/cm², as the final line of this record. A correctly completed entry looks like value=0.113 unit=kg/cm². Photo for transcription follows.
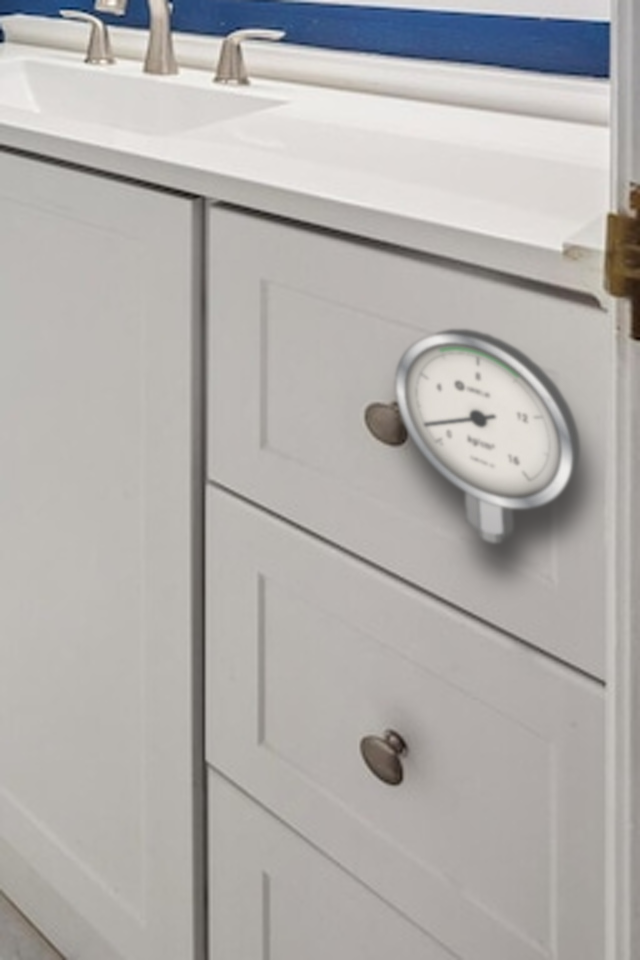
value=1 unit=kg/cm²
